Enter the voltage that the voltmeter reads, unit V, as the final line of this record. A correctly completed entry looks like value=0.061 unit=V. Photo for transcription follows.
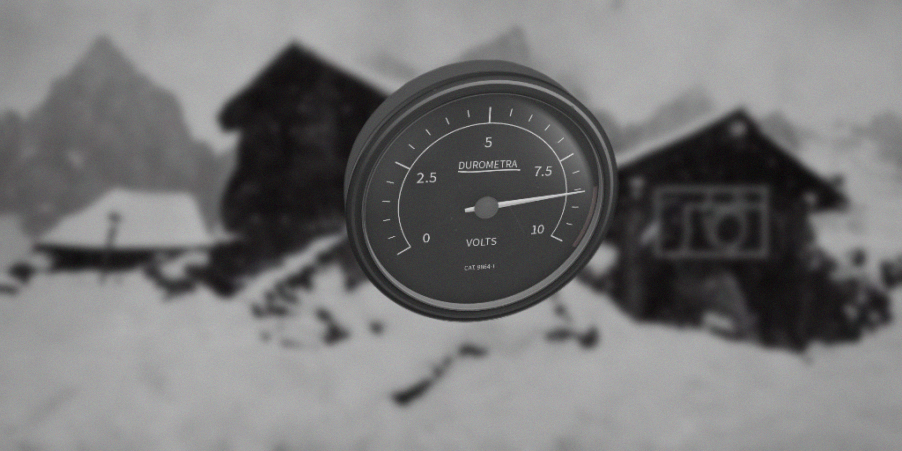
value=8.5 unit=V
